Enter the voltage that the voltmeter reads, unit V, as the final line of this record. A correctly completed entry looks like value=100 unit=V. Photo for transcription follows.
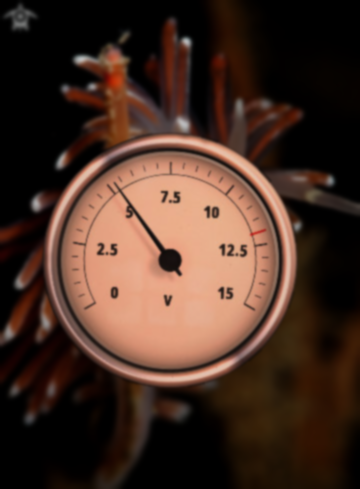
value=5.25 unit=V
